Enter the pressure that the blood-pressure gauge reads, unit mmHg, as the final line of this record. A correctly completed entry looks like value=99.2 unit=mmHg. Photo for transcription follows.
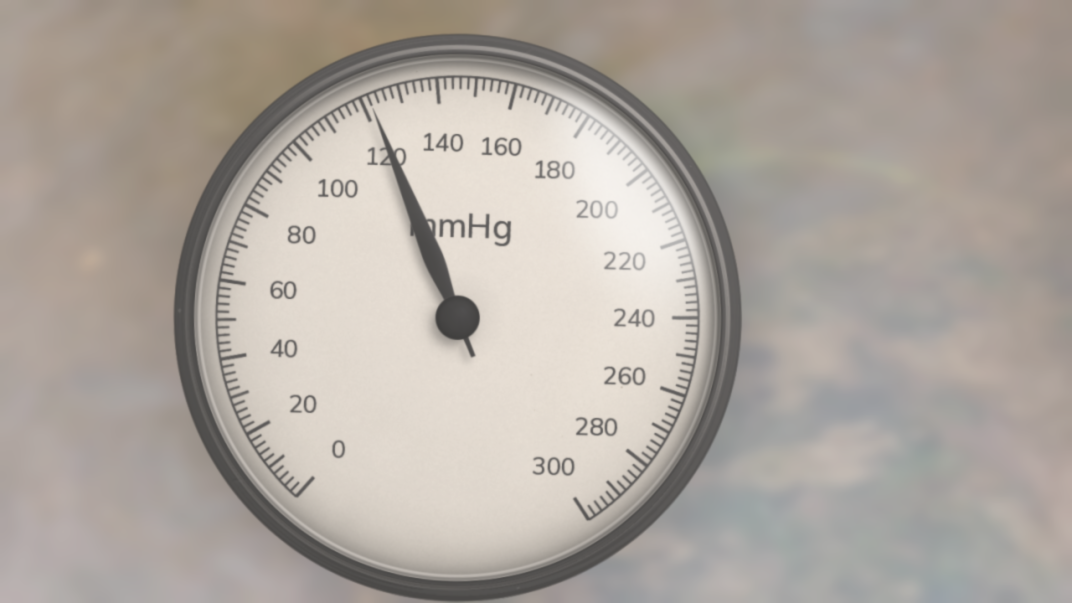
value=122 unit=mmHg
